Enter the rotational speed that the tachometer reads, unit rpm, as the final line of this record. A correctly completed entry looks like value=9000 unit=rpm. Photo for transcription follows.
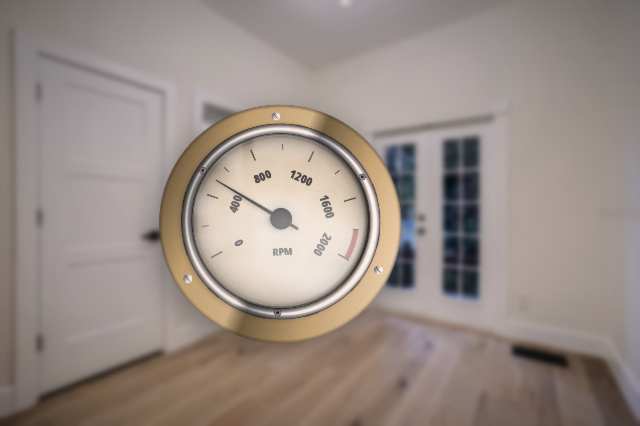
value=500 unit=rpm
